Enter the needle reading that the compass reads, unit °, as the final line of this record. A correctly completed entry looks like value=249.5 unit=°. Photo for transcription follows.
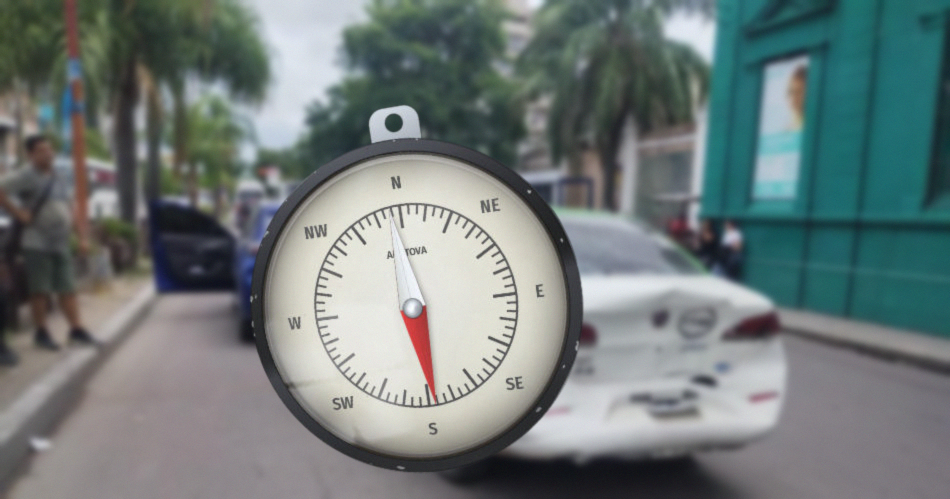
value=175 unit=°
